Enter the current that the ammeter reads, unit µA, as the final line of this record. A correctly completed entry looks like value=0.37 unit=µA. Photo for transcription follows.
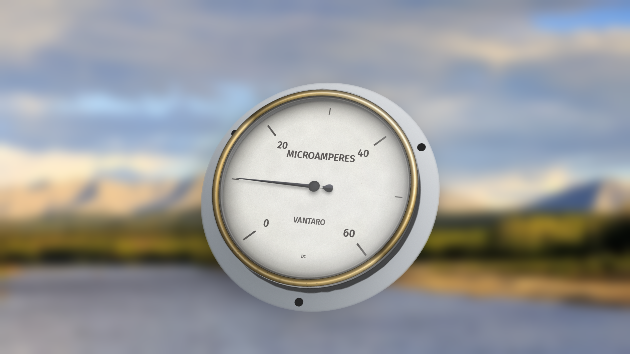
value=10 unit=µA
